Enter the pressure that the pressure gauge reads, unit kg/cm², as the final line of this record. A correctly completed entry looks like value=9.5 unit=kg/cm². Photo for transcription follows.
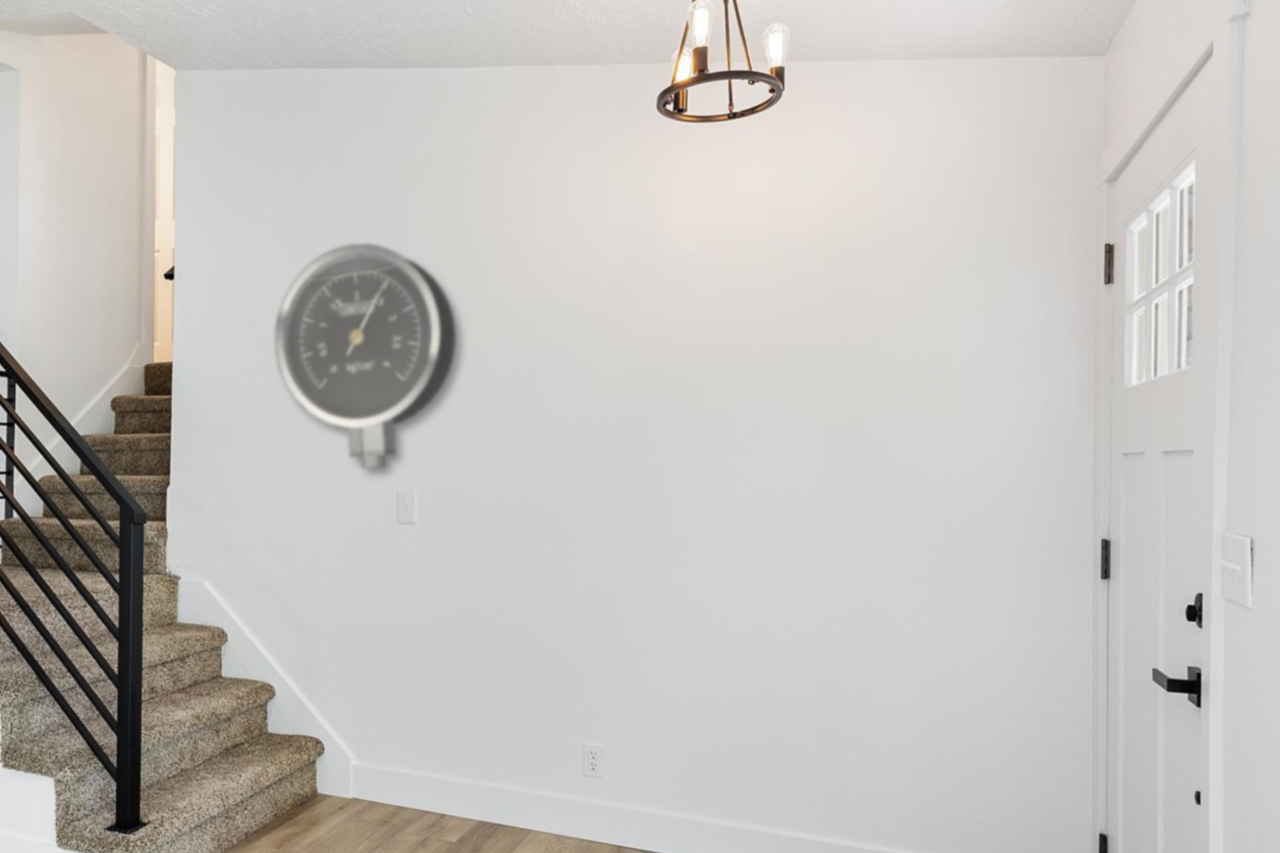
value=2.5 unit=kg/cm²
